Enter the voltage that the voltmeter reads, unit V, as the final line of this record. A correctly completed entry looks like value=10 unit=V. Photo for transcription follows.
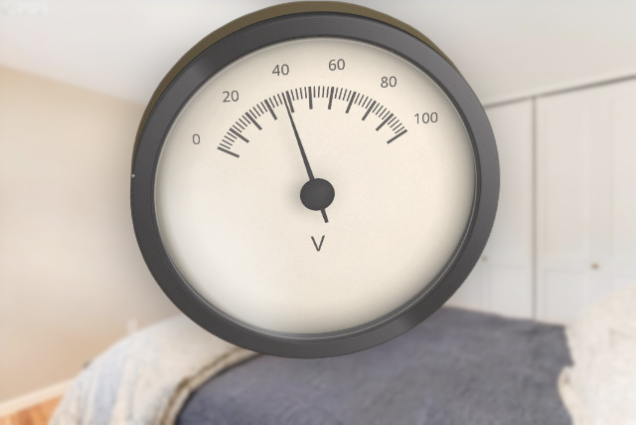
value=38 unit=V
